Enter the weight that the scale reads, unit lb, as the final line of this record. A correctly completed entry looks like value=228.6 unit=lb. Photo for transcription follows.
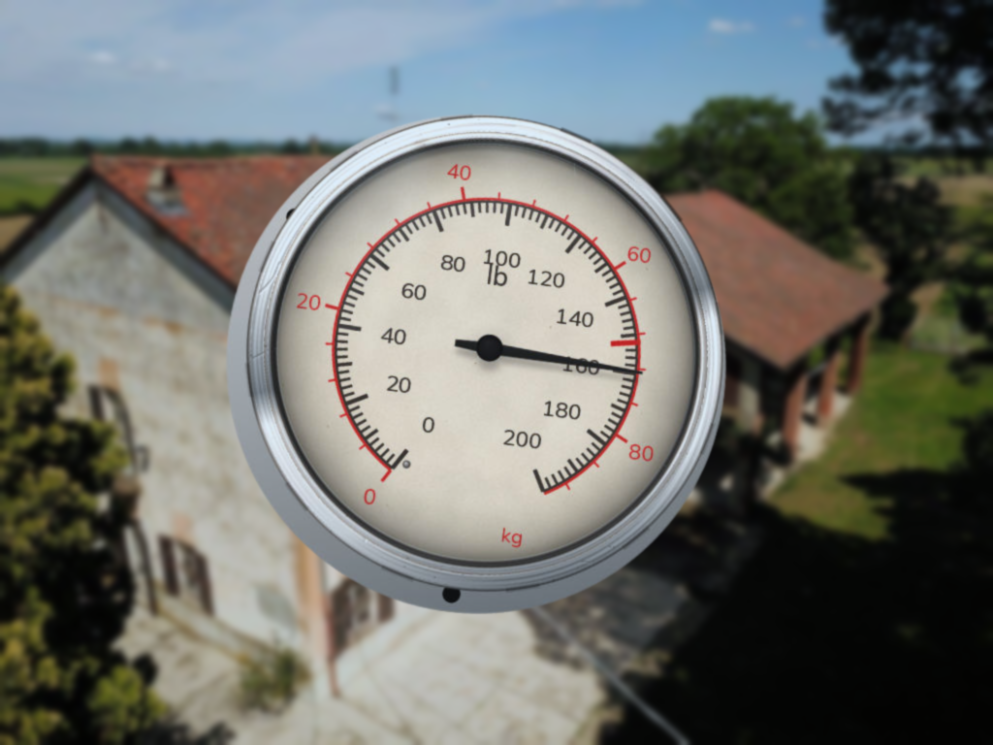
value=160 unit=lb
